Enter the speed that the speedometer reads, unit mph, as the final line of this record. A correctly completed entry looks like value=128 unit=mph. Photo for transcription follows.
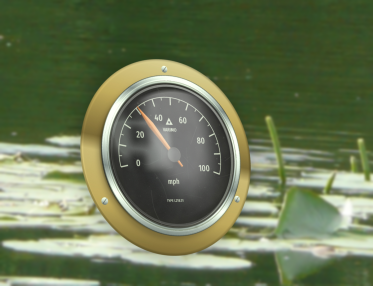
value=30 unit=mph
